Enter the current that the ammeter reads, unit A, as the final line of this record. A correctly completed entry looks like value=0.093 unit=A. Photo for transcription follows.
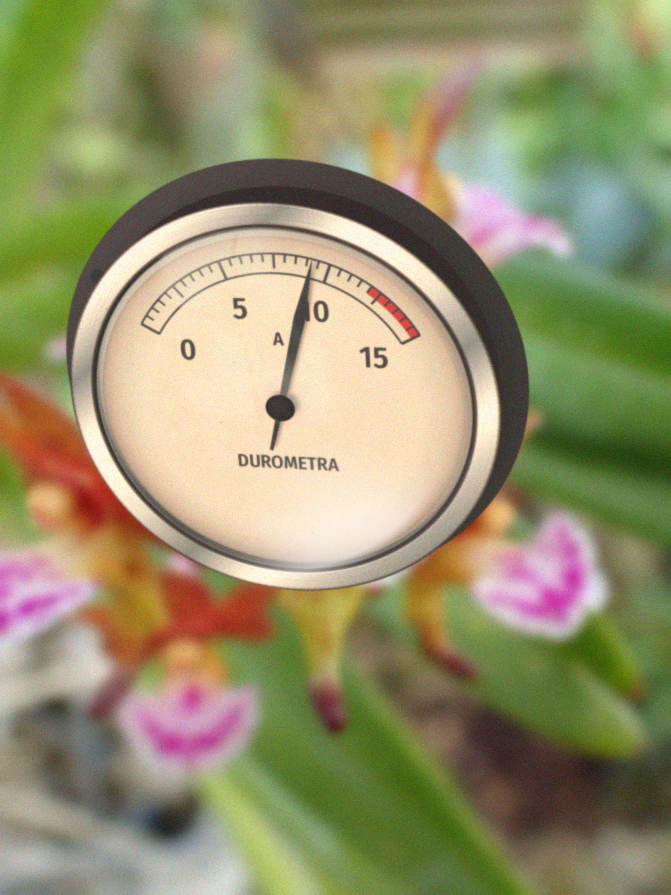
value=9.25 unit=A
